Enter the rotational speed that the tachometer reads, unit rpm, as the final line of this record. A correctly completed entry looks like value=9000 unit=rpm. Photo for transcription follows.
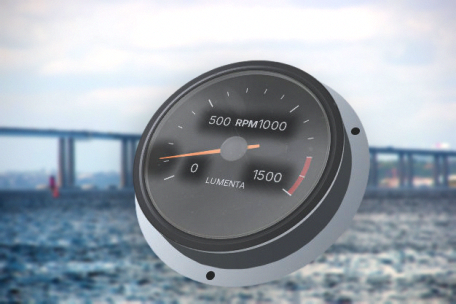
value=100 unit=rpm
